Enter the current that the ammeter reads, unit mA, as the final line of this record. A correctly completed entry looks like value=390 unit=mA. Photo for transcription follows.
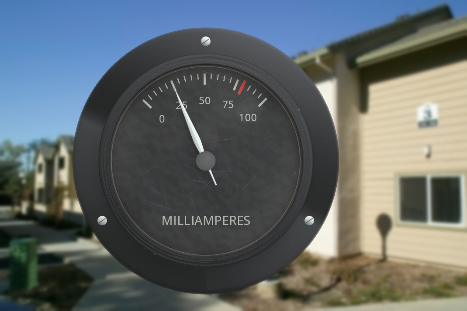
value=25 unit=mA
